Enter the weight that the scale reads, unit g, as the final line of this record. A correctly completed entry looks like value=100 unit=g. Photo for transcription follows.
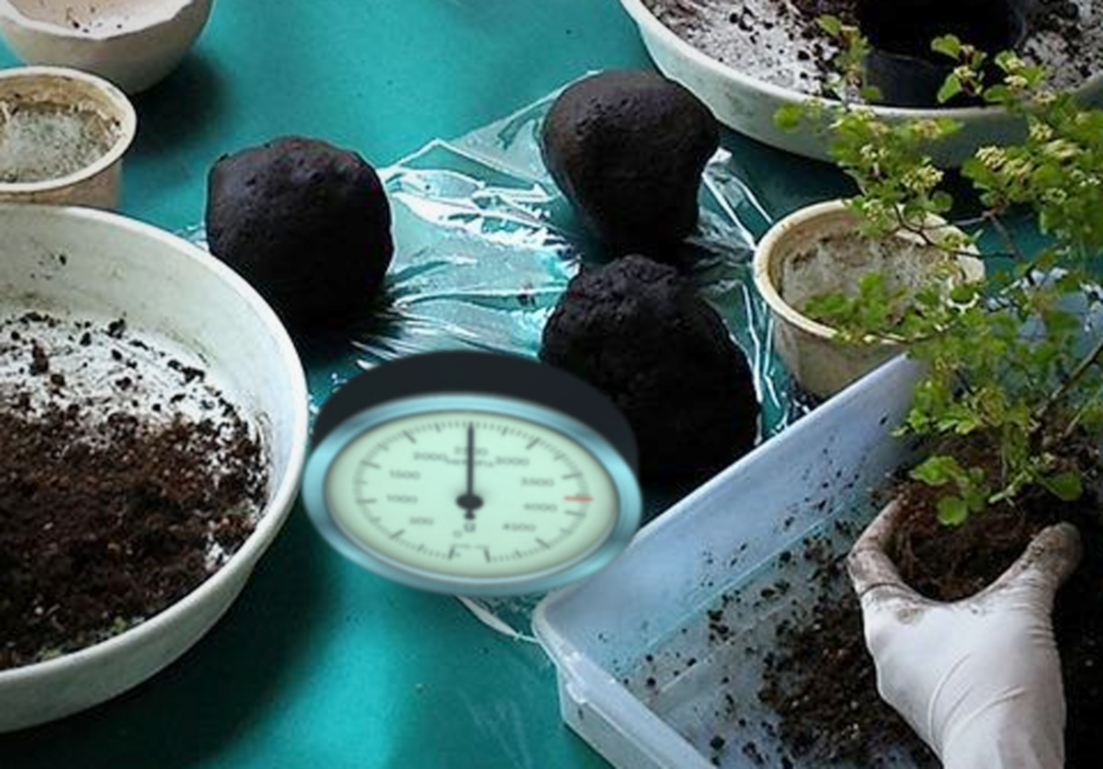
value=2500 unit=g
